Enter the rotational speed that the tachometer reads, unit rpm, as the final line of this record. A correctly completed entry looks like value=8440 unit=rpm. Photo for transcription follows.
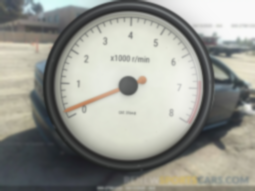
value=200 unit=rpm
